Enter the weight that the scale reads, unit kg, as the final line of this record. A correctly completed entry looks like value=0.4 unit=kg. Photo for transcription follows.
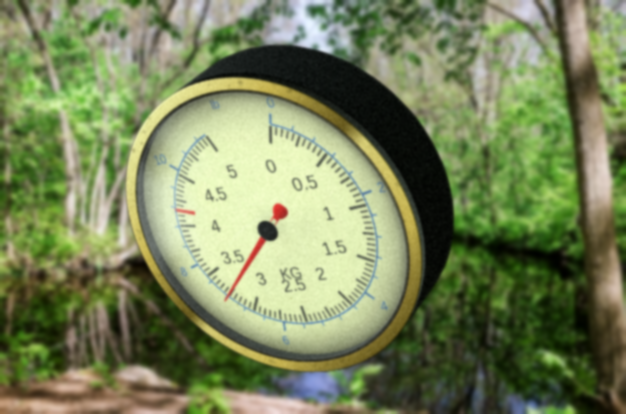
value=3.25 unit=kg
